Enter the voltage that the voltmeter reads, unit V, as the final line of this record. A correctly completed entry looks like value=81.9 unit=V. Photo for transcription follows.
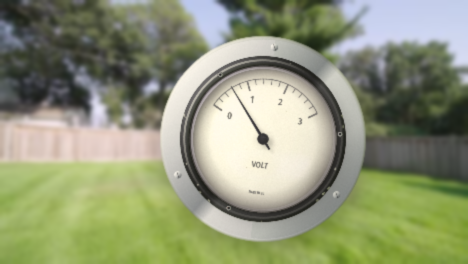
value=0.6 unit=V
